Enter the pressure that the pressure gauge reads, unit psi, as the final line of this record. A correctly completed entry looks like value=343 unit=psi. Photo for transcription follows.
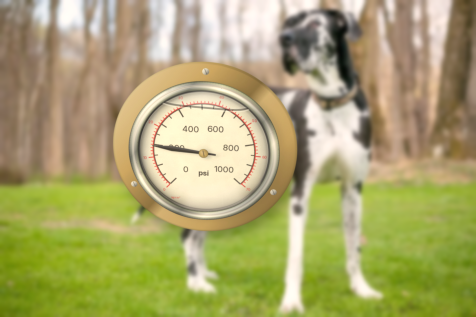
value=200 unit=psi
